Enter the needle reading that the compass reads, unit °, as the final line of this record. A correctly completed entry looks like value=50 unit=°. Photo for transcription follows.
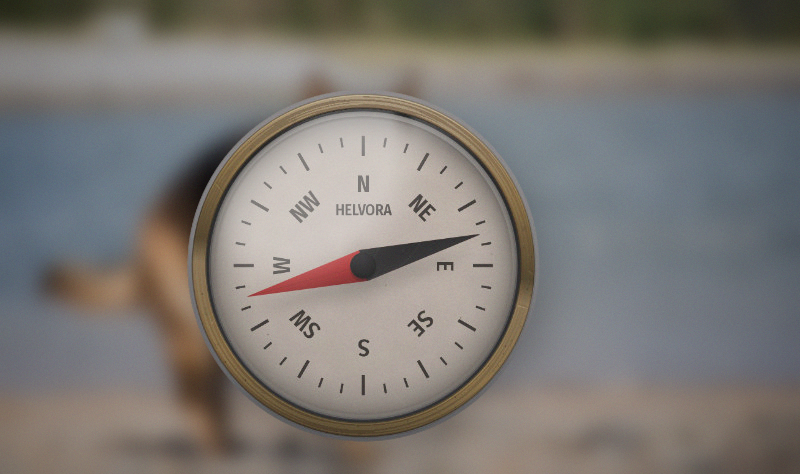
value=255 unit=°
